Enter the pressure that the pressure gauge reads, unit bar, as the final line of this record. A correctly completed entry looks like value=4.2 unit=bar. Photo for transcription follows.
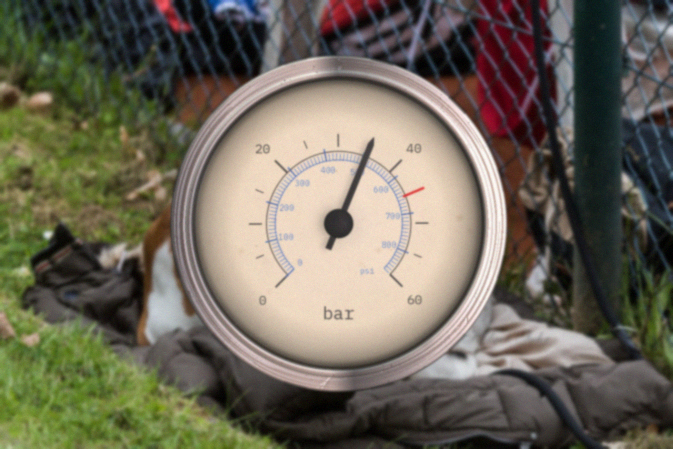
value=35 unit=bar
